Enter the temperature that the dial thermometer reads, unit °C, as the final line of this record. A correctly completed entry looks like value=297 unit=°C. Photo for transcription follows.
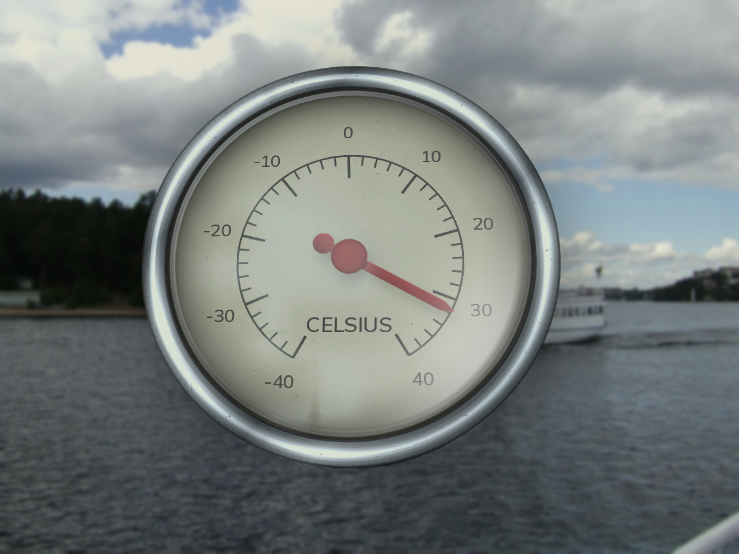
value=32 unit=°C
